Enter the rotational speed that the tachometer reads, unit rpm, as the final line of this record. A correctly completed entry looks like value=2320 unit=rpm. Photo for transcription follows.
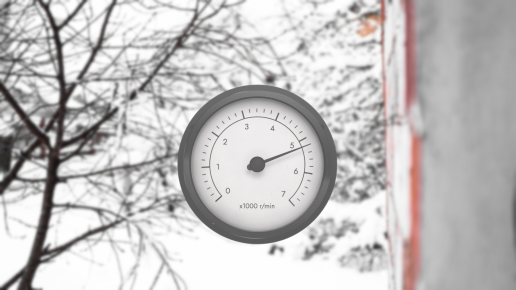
value=5200 unit=rpm
